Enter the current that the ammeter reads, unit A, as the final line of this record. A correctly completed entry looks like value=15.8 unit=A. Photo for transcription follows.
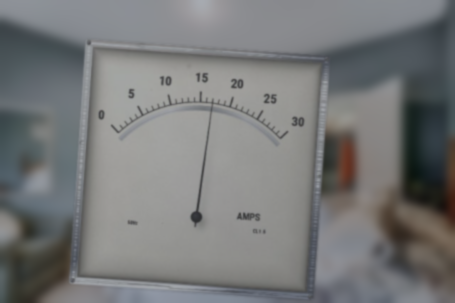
value=17 unit=A
